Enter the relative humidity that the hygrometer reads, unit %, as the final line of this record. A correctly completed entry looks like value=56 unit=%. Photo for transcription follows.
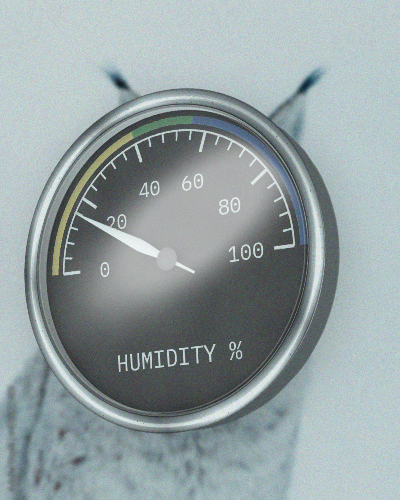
value=16 unit=%
